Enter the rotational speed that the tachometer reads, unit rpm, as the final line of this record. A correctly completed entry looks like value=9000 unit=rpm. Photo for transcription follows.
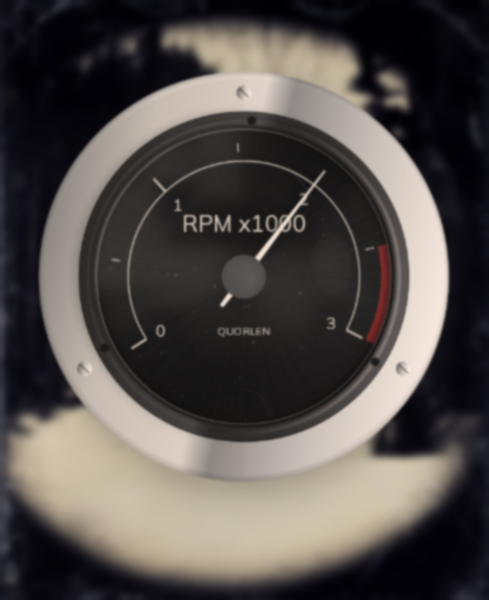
value=2000 unit=rpm
